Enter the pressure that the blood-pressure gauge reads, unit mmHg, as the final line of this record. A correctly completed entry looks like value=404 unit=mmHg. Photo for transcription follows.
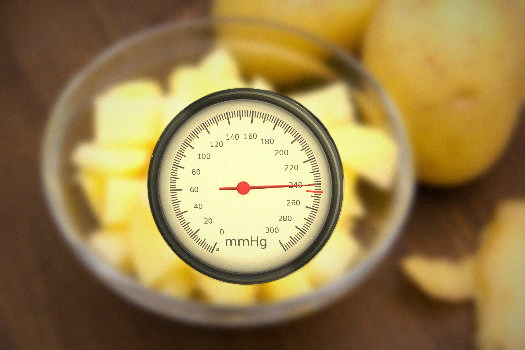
value=240 unit=mmHg
